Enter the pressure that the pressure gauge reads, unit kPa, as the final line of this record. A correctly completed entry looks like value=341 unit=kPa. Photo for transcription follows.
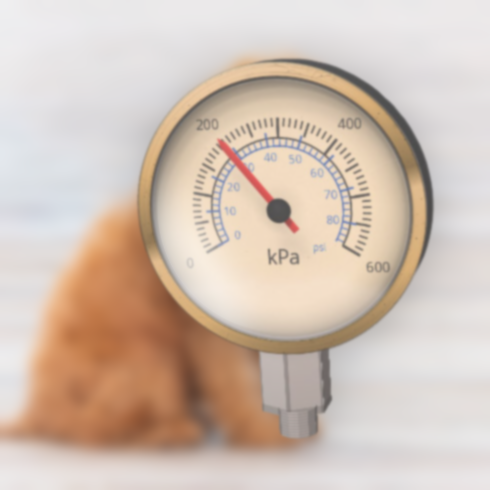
value=200 unit=kPa
